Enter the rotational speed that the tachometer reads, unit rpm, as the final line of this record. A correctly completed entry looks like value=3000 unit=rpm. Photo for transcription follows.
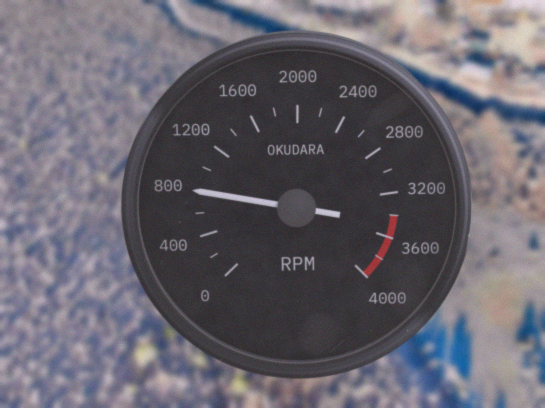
value=800 unit=rpm
